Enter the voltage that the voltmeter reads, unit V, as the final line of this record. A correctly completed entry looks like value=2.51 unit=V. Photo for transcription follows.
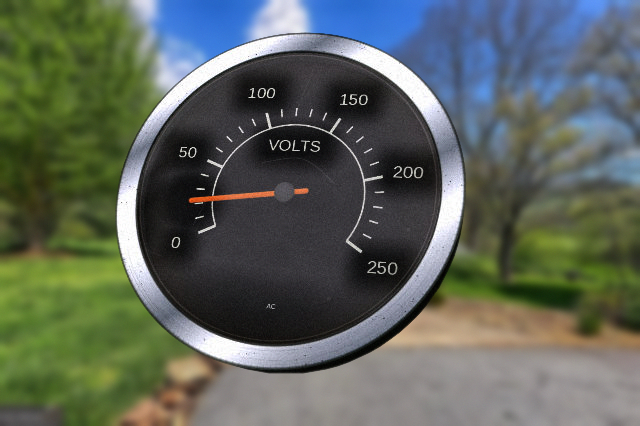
value=20 unit=V
